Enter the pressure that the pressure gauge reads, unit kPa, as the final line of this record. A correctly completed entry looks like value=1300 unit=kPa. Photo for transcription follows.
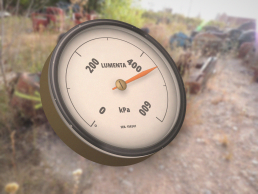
value=450 unit=kPa
